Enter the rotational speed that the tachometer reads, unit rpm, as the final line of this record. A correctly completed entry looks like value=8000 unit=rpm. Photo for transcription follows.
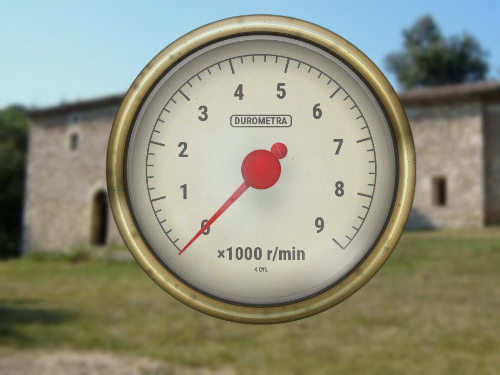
value=0 unit=rpm
